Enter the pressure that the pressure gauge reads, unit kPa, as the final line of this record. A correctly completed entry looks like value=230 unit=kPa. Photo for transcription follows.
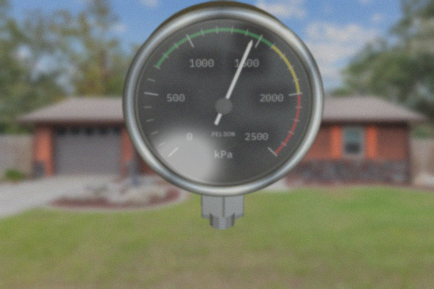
value=1450 unit=kPa
